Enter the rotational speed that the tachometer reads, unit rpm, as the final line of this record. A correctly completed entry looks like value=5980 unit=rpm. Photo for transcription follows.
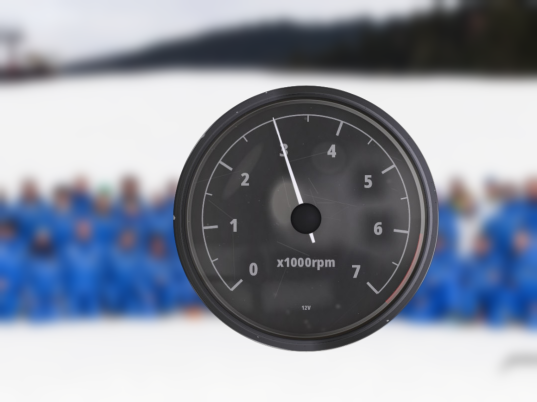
value=3000 unit=rpm
